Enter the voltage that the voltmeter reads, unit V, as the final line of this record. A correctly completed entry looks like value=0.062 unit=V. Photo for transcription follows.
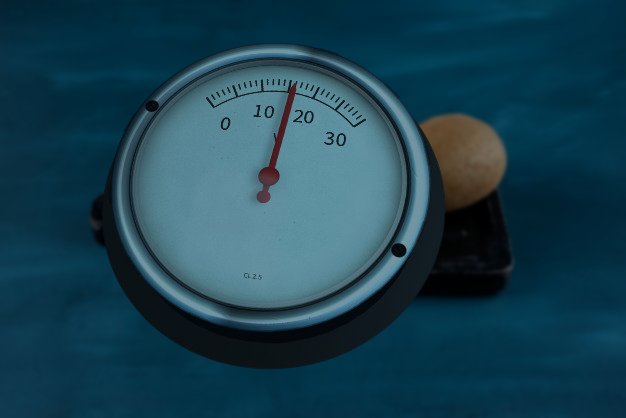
value=16 unit=V
